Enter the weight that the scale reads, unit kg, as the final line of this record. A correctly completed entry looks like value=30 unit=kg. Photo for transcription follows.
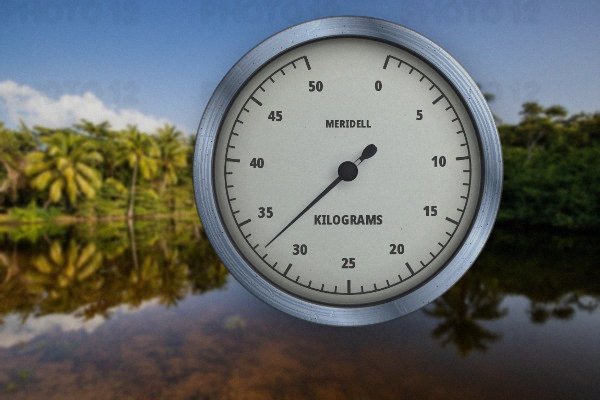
value=32.5 unit=kg
